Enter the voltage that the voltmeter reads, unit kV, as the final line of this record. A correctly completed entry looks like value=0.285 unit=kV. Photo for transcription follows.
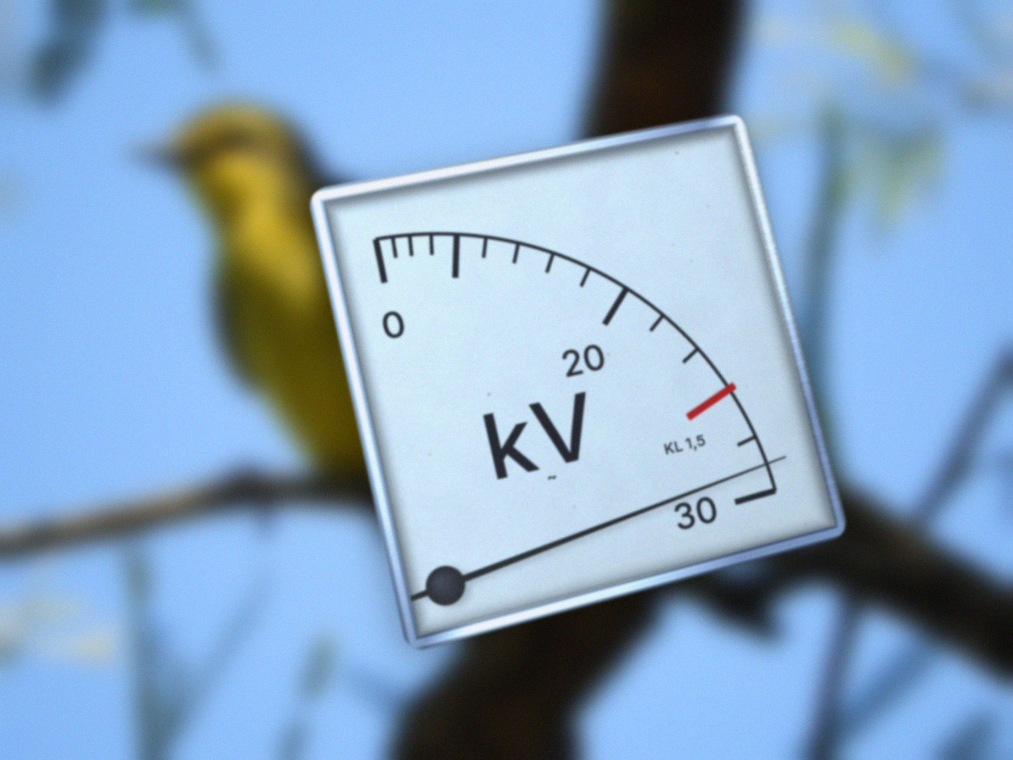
value=29 unit=kV
